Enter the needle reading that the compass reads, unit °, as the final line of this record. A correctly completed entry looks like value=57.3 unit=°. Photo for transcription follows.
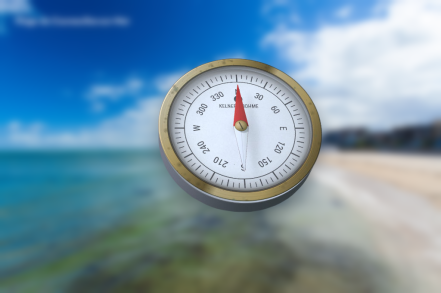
value=0 unit=°
